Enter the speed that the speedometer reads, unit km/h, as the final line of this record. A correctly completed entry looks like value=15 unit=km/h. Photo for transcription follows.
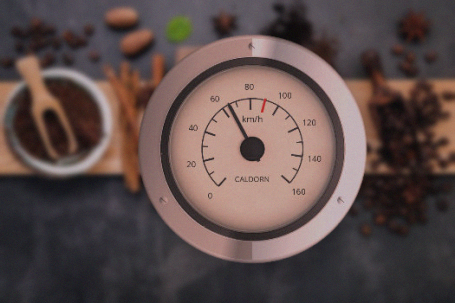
value=65 unit=km/h
